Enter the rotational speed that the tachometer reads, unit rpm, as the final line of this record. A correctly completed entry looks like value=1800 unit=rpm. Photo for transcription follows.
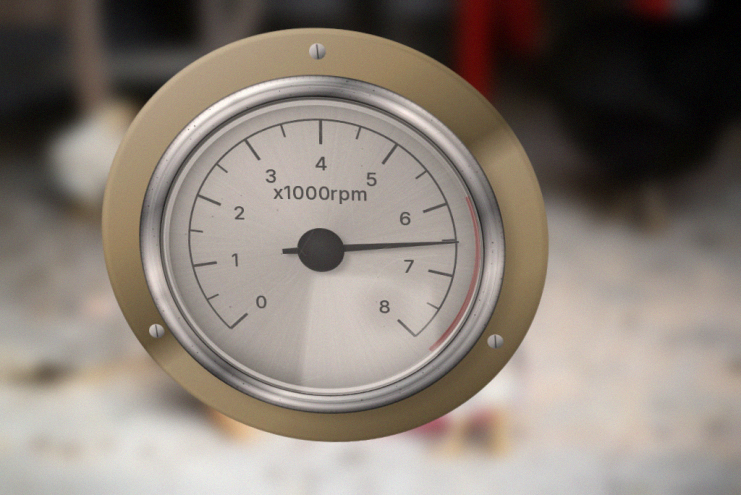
value=6500 unit=rpm
